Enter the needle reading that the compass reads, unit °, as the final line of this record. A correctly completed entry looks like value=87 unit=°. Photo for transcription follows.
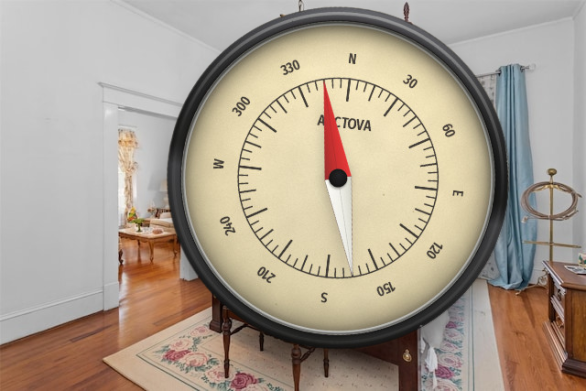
value=345 unit=°
